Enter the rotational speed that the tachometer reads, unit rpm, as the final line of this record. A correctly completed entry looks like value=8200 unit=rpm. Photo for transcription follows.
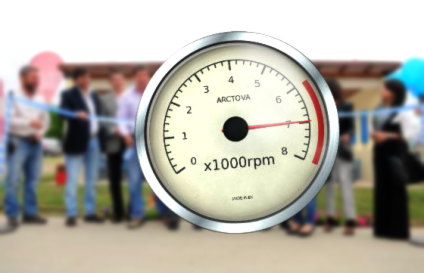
value=7000 unit=rpm
